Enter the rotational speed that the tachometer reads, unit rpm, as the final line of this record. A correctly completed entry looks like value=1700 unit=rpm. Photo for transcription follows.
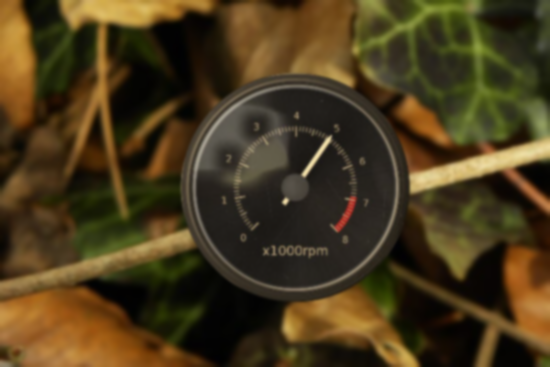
value=5000 unit=rpm
